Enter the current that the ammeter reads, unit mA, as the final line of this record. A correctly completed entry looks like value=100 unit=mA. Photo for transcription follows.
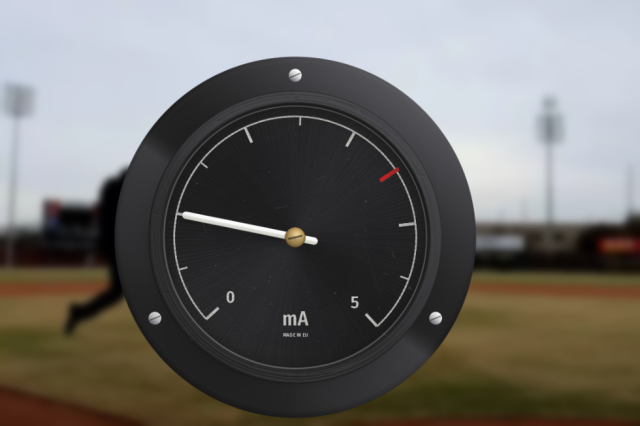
value=1 unit=mA
